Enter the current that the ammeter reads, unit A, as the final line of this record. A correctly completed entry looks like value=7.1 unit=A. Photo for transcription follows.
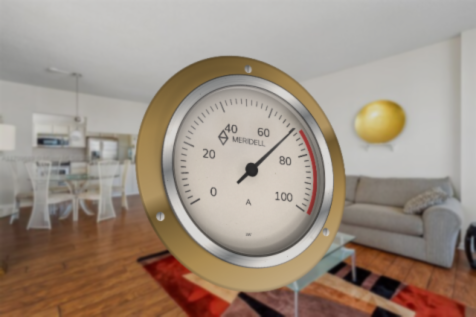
value=70 unit=A
